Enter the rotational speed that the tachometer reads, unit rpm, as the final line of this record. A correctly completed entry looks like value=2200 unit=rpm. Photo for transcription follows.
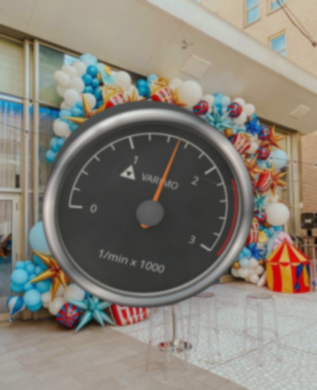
value=1500 unit=rpm
